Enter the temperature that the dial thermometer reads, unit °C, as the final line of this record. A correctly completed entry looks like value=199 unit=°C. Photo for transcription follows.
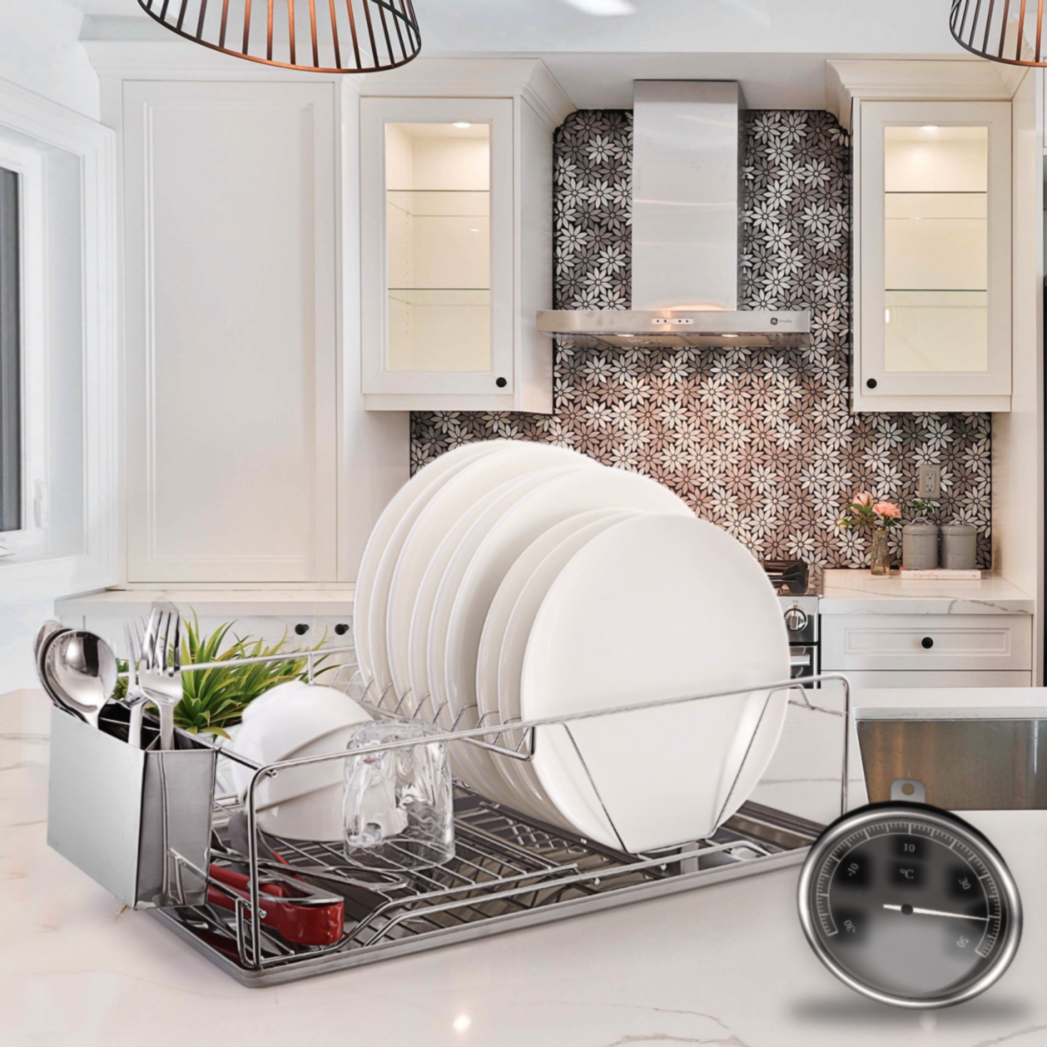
value=40 unit=°C
